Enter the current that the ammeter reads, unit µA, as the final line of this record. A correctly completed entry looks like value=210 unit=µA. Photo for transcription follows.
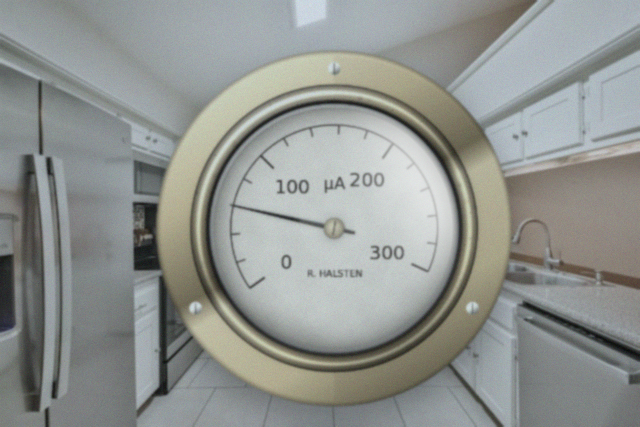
value=60 unit=µA
